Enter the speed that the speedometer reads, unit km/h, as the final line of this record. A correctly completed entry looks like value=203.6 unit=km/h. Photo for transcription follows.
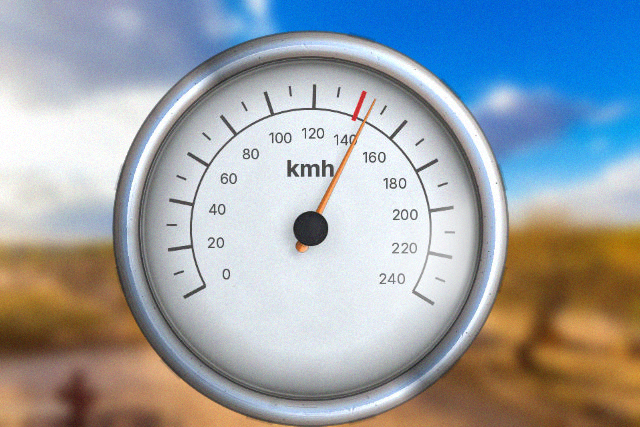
value=145 unit=km/h
